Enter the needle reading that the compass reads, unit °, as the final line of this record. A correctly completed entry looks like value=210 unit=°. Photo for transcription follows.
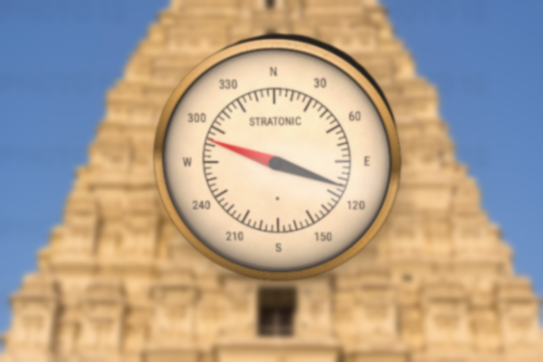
value=290 unit=°
